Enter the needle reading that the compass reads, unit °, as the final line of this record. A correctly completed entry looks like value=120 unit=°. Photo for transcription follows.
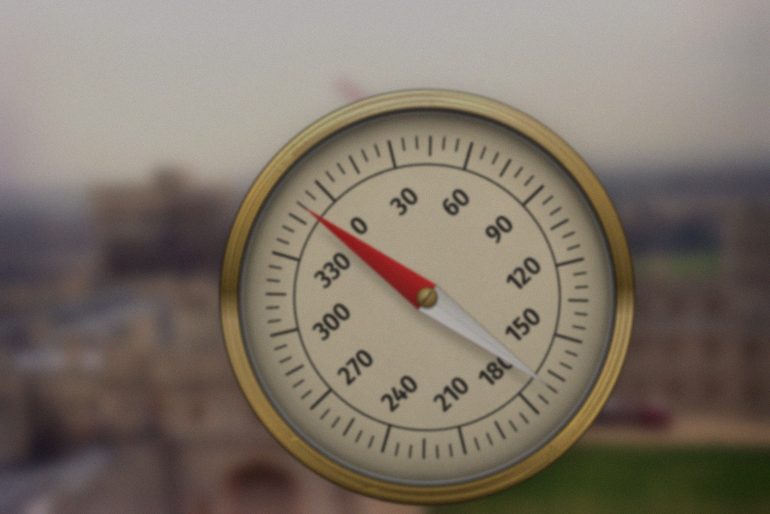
value=350 unit=°
